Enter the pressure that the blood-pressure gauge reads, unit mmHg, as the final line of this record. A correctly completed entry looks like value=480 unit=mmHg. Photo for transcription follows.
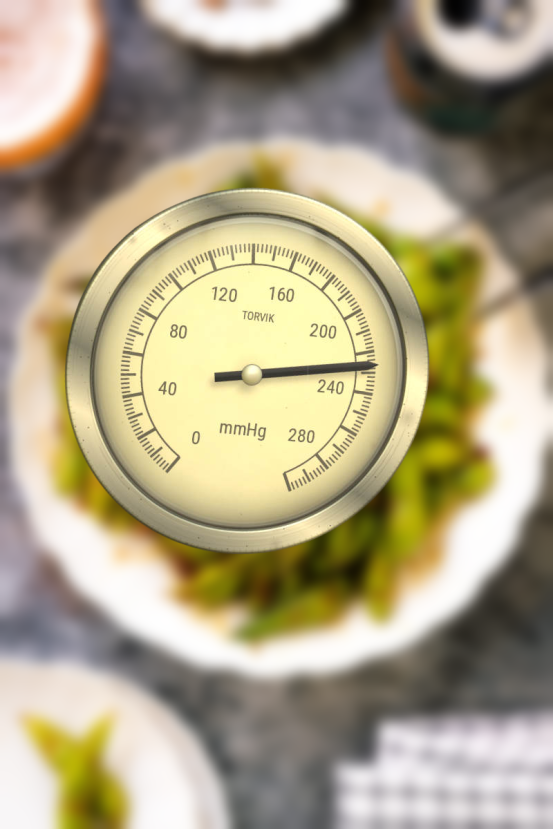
value=226 unit=mmHg
